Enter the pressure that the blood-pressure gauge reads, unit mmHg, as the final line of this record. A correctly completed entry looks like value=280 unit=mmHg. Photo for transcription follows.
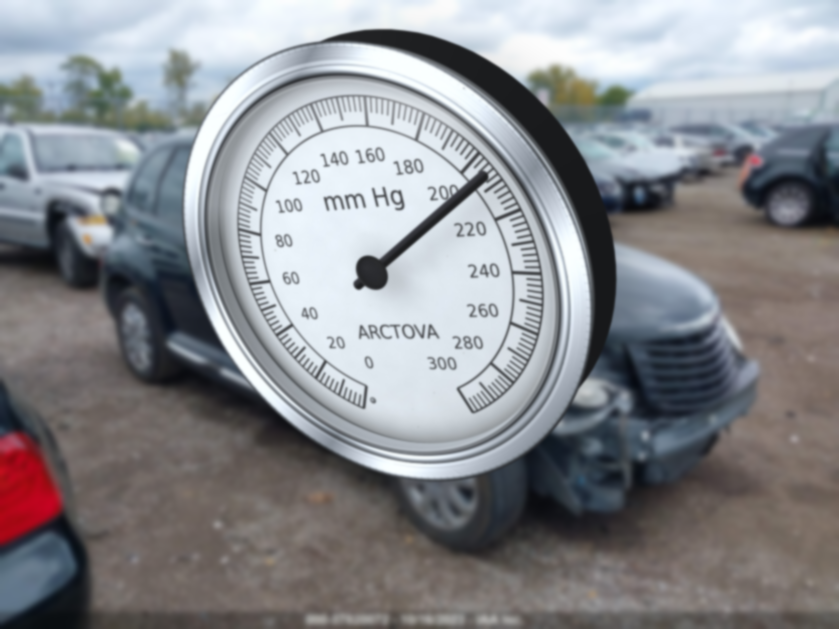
value=206 unit=mmHg
